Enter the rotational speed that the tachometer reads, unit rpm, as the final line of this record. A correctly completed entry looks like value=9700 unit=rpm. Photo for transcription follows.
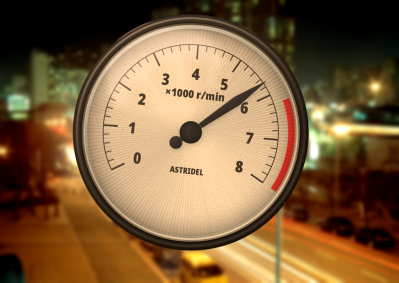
value=5700 unit=rpm
